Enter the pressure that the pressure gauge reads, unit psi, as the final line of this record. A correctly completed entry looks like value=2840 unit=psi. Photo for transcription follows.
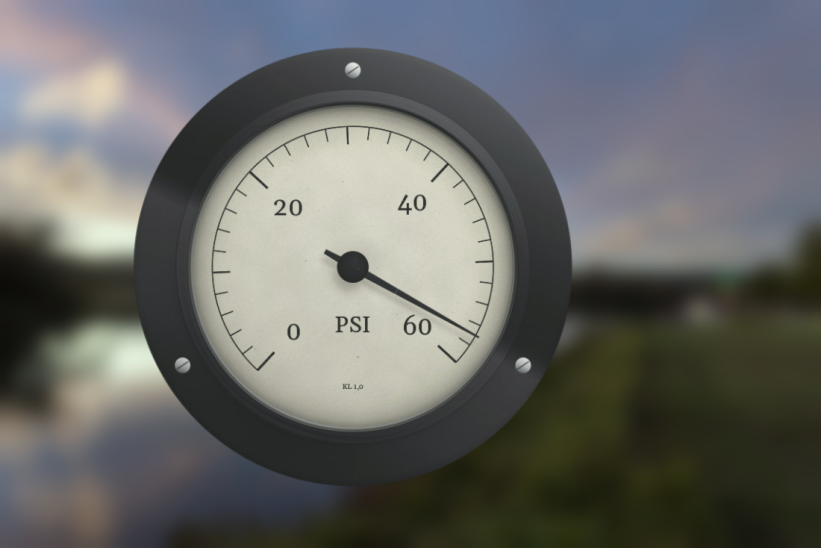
value=57 unit=psi
